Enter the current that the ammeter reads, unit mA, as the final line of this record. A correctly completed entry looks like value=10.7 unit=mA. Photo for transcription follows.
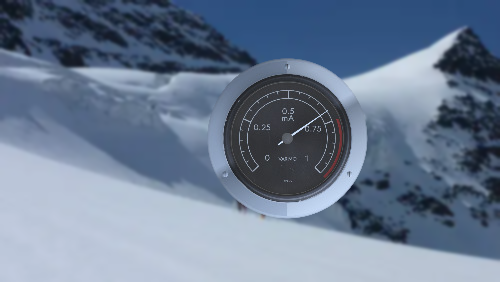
value=0.7 unit=mA
